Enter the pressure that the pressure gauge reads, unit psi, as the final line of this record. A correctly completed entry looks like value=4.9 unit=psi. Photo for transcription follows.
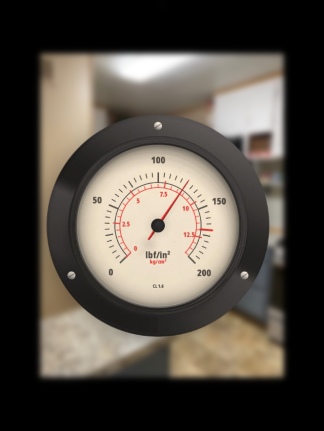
value=125 unit=psi
